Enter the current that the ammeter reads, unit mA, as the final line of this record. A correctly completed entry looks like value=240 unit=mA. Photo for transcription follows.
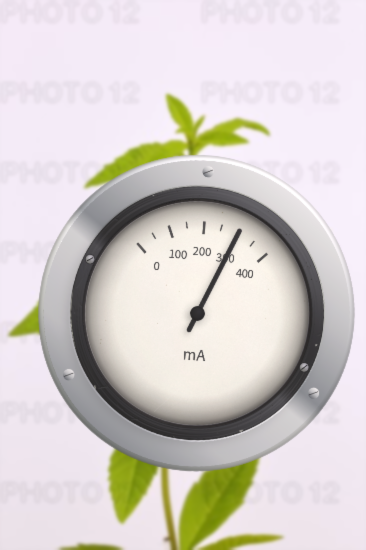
value=300 unit=mA
